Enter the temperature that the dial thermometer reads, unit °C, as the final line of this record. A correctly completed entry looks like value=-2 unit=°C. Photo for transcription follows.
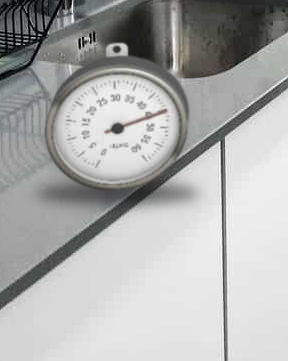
value=45 unit=°C
